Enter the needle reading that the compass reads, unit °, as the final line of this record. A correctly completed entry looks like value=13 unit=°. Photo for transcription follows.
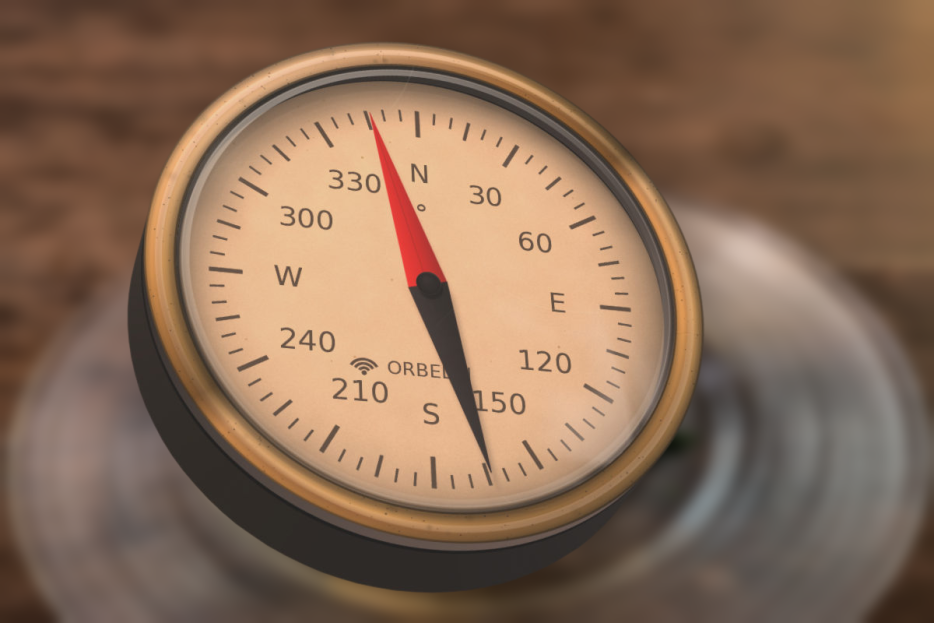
value=345 unit=°
